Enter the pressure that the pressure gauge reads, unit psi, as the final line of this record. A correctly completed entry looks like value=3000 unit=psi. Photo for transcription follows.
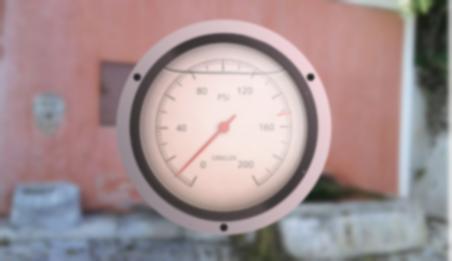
value=10 unit=psi
